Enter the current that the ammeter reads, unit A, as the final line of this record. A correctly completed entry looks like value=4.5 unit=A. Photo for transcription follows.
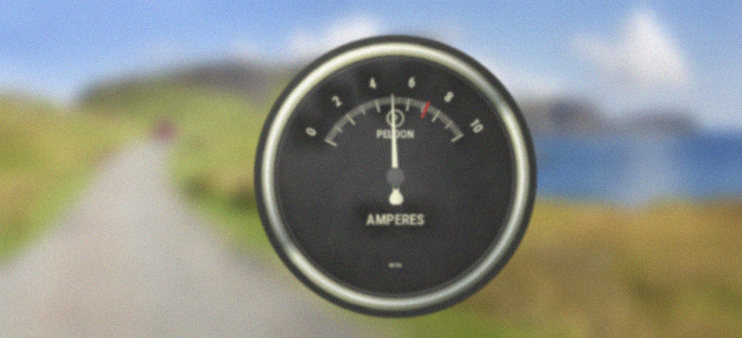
value=5 unit=A
